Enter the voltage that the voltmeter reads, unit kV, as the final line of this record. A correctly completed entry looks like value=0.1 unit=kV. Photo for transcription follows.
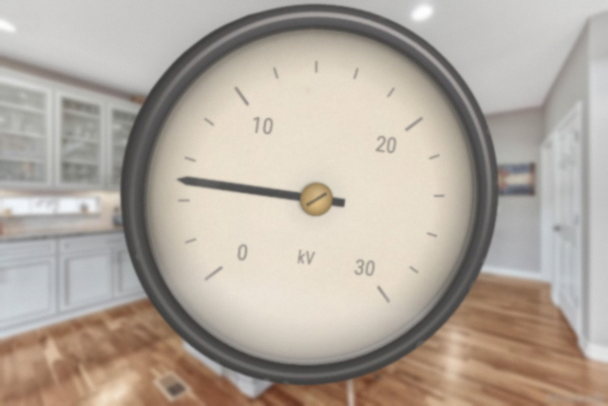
value=5 unit=kV
